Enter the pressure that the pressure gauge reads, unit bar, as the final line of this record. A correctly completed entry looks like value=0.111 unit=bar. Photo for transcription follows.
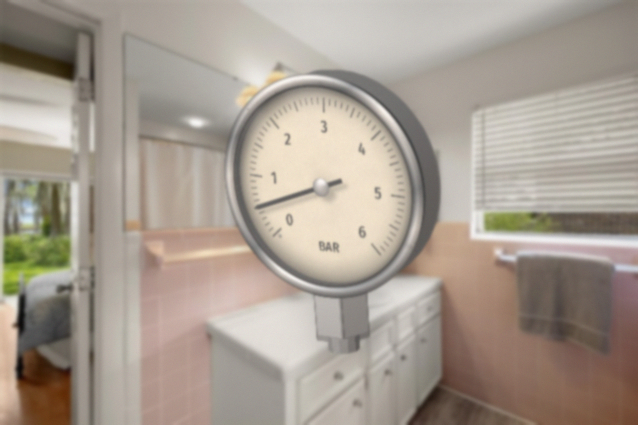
value=0.5 unit=bar
